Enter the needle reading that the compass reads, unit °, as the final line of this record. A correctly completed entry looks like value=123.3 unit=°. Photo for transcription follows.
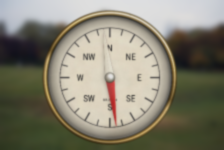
value=172.5 unit=°
